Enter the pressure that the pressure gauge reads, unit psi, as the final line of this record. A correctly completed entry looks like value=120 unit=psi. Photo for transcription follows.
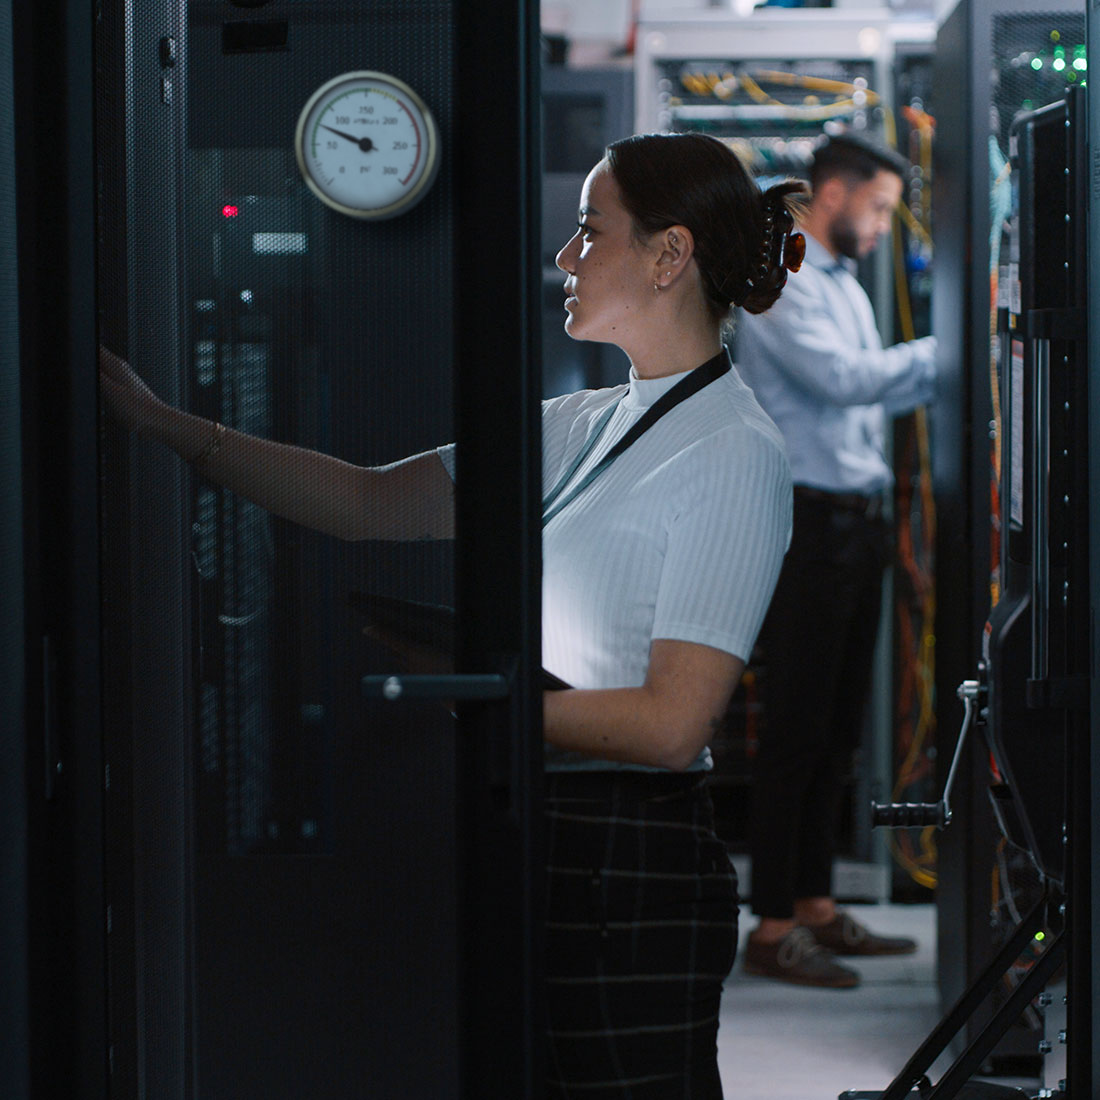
value=75 unit=psi
